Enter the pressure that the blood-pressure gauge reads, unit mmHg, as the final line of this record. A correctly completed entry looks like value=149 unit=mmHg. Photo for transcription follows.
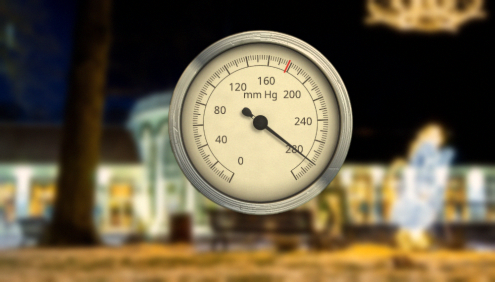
value=280 unit=mmHg
